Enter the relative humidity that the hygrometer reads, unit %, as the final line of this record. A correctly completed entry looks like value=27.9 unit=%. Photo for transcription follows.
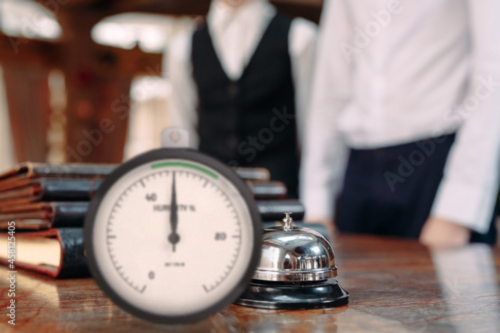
value=50 unit=%
